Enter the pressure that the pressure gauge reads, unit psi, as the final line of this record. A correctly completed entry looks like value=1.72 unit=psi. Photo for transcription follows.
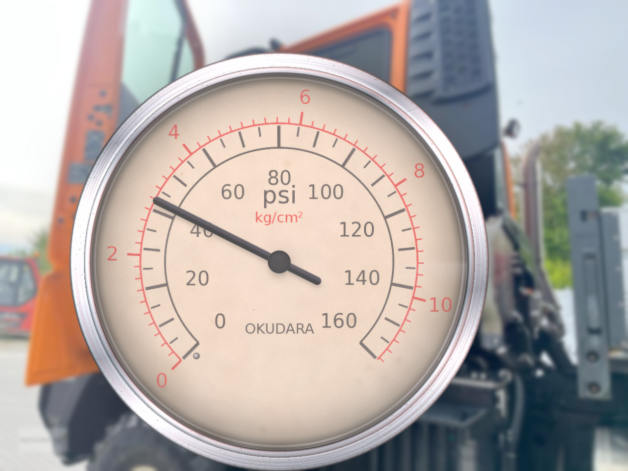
value=42.5 unit=psi
